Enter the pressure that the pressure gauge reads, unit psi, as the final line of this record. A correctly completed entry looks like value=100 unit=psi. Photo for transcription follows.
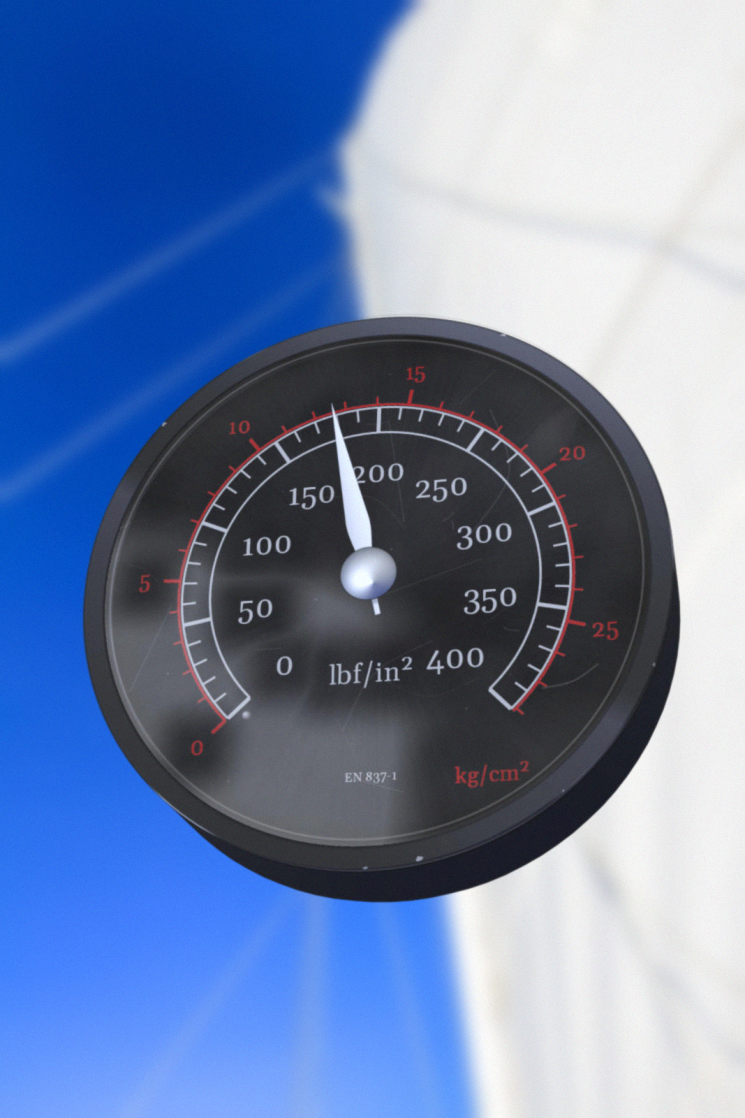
value=180 unit=psi
